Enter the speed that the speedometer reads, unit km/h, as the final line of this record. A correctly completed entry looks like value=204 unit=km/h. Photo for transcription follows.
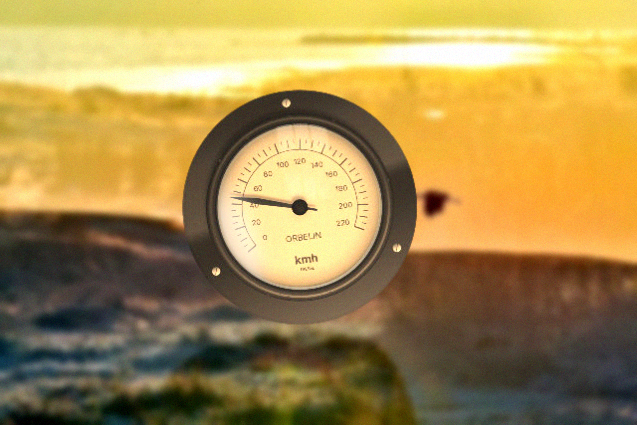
value=45 unit=km/h
